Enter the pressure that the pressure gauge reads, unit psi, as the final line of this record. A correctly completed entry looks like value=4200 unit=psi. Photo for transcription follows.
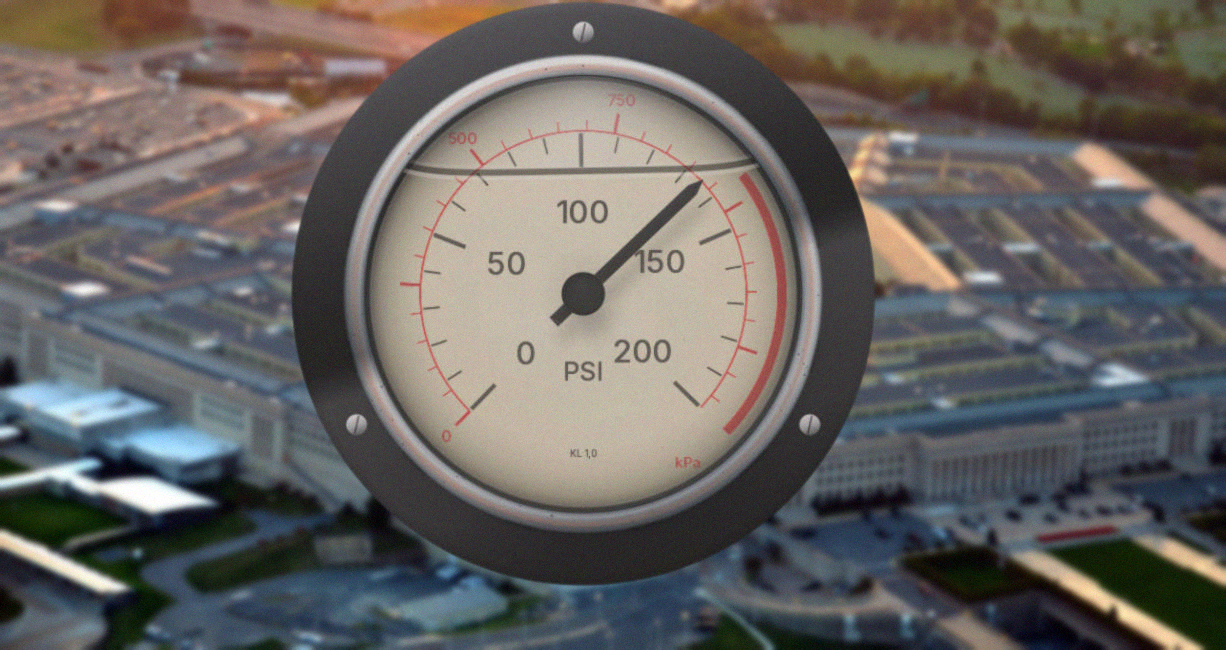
value=135 unit=psi
